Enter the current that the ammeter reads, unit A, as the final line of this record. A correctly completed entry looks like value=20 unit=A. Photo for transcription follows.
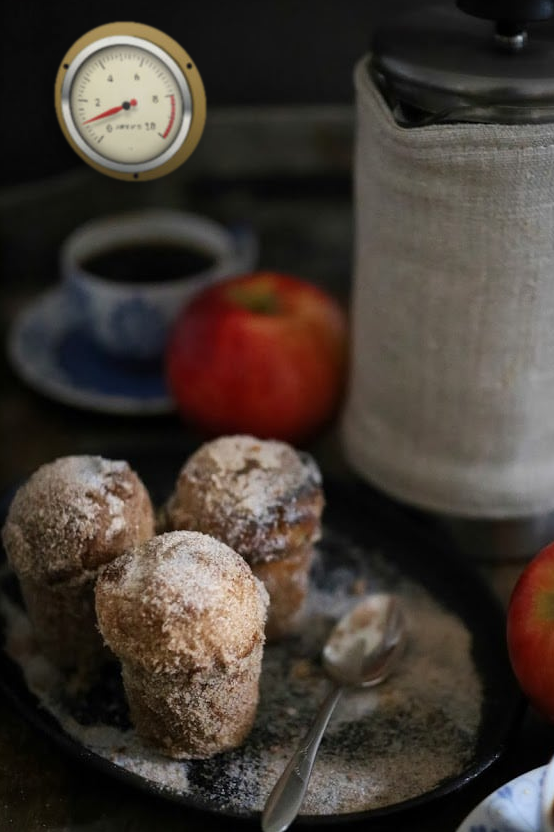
value=1 unit=A
